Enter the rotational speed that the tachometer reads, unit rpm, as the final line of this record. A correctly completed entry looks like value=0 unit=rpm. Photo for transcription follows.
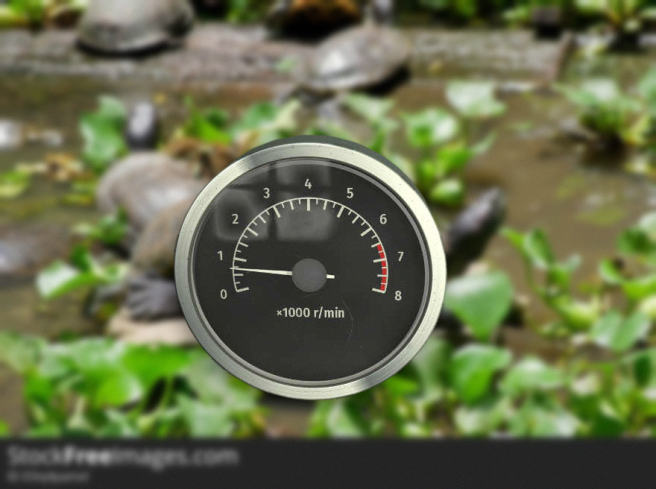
value=750 unit=rpm
